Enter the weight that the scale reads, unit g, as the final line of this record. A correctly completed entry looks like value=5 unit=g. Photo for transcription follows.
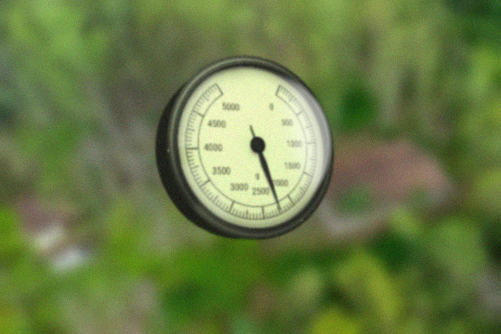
value=2250 unit=g
